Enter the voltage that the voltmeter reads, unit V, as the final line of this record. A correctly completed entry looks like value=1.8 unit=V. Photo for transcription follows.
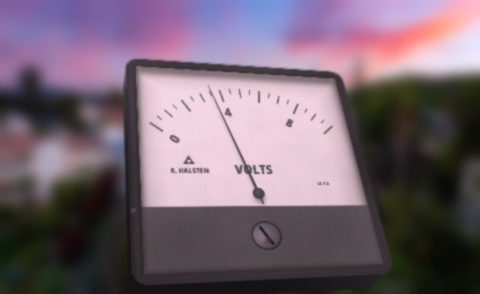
value=3.5 unit=V
